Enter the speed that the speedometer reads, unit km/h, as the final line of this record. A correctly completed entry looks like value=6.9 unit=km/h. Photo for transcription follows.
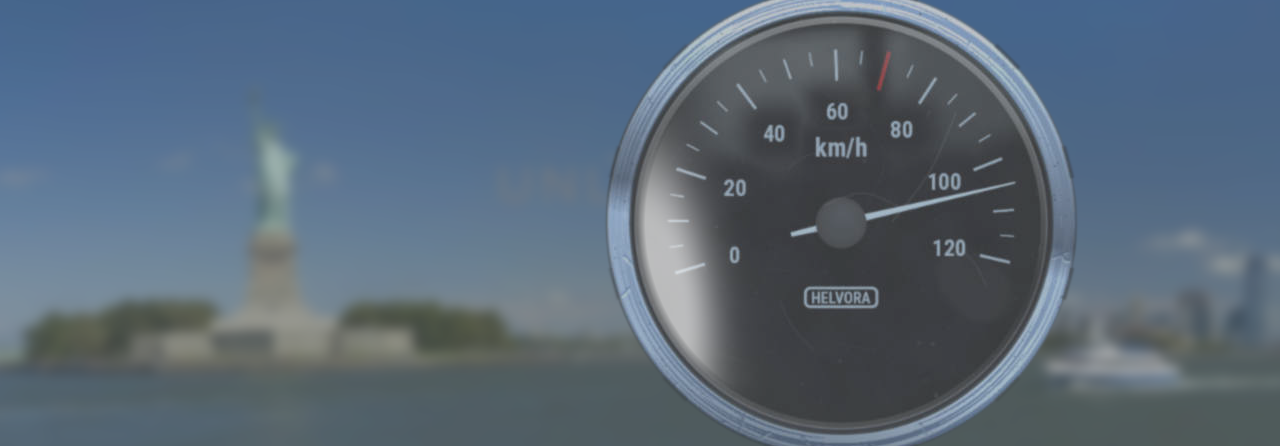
value=105 unit=km/h
